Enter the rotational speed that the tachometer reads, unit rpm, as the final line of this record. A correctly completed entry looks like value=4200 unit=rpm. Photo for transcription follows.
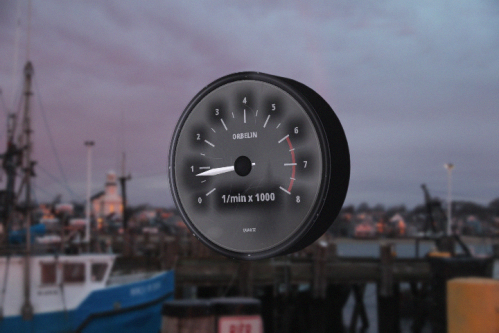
value=750 unit=rpm
